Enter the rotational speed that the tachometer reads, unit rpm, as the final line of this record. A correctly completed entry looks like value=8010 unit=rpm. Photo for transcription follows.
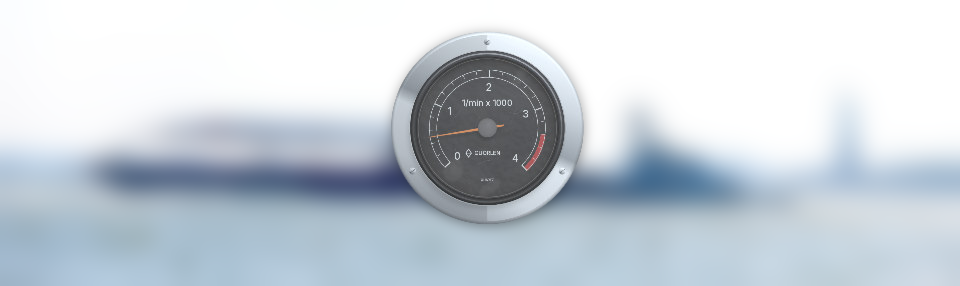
value=500 unit=rpm
